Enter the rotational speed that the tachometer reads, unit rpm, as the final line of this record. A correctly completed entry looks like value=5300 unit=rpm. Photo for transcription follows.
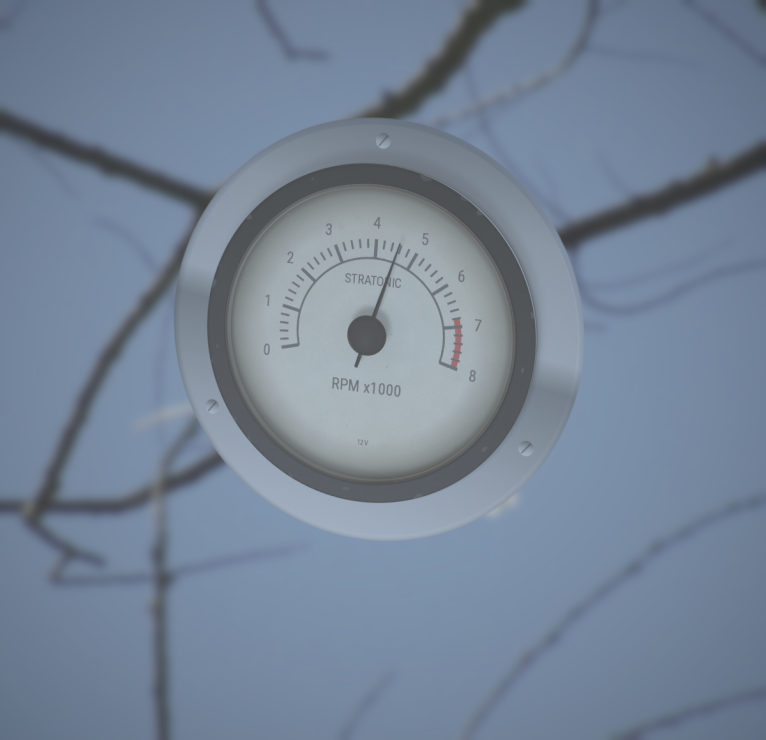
value=4600 unit=rpm
